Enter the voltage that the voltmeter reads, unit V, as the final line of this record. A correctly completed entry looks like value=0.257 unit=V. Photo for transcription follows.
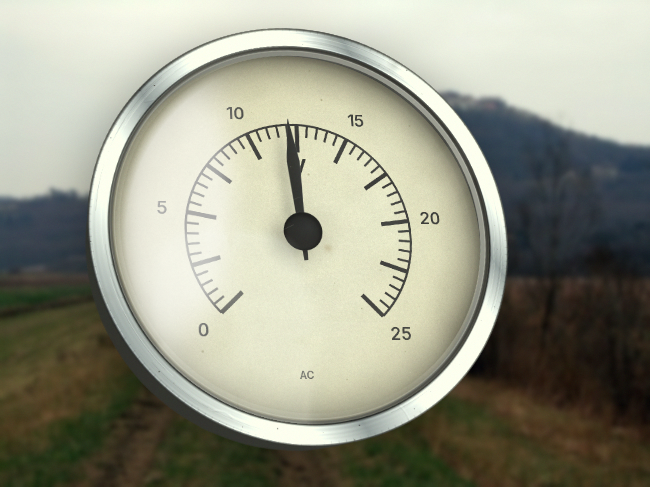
value=12 unit=V
